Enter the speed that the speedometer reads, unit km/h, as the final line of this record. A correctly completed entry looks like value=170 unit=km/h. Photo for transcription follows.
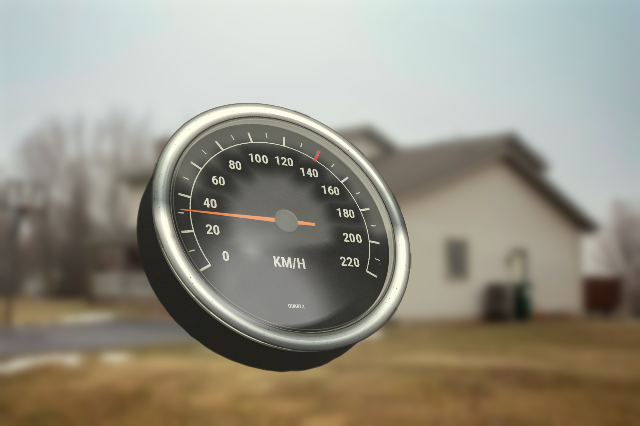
value=30 unit=km/h
